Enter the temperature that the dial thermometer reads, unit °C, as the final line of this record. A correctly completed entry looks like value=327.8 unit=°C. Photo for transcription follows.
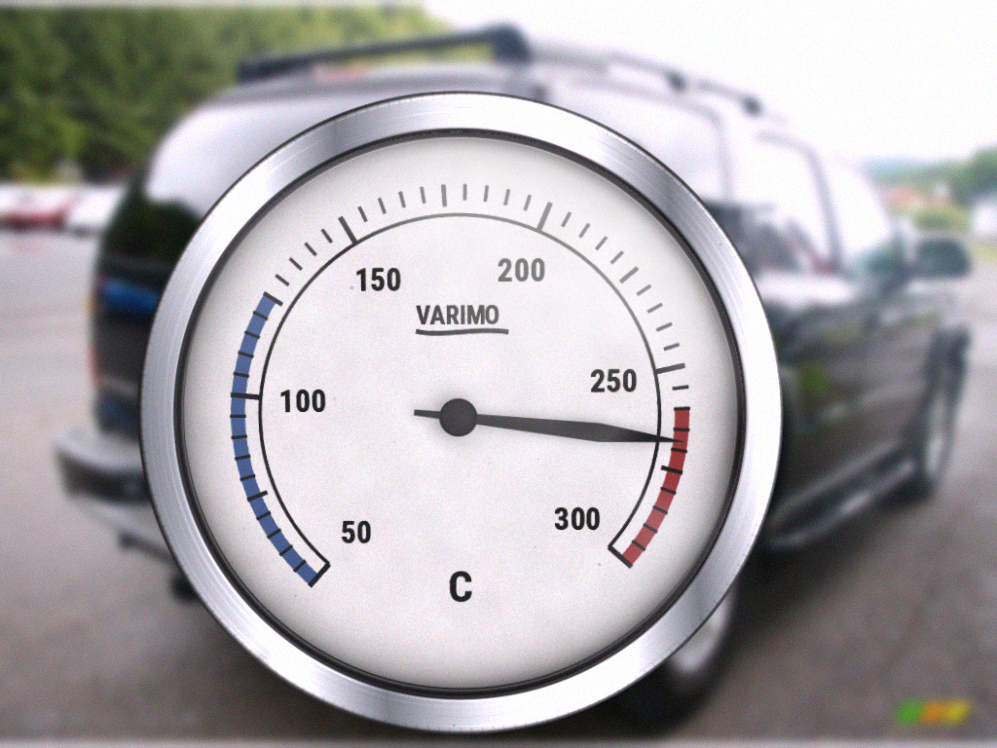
value=267.5 unit=°C
